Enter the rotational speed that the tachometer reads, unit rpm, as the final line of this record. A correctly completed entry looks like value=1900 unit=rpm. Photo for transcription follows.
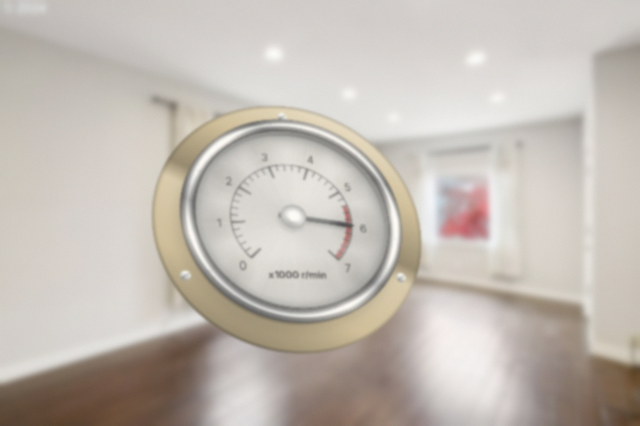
value=6000 unit=rpm
